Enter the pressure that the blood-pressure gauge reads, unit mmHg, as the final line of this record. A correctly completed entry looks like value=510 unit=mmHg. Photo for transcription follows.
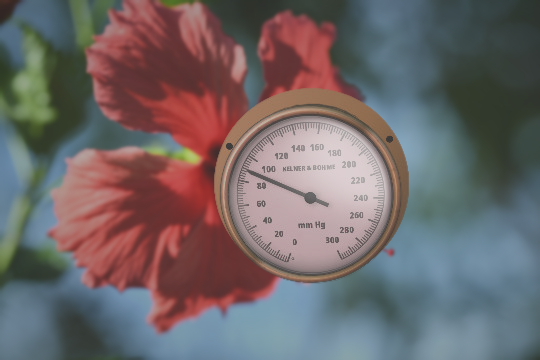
value=90 unit=mmHg
